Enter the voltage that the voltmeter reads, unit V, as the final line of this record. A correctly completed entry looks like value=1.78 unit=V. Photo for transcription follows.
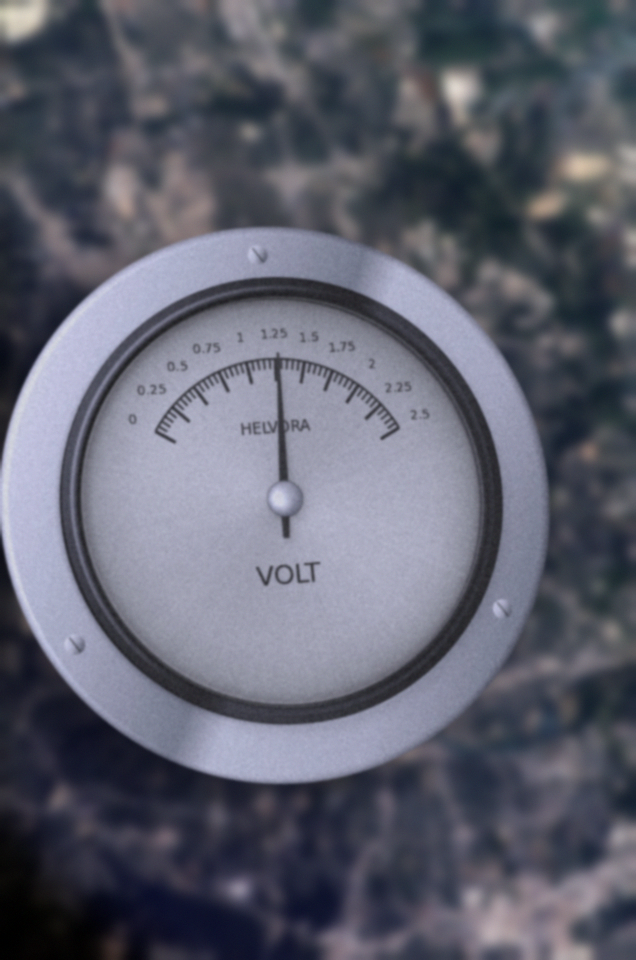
value=1.25 unit=V
